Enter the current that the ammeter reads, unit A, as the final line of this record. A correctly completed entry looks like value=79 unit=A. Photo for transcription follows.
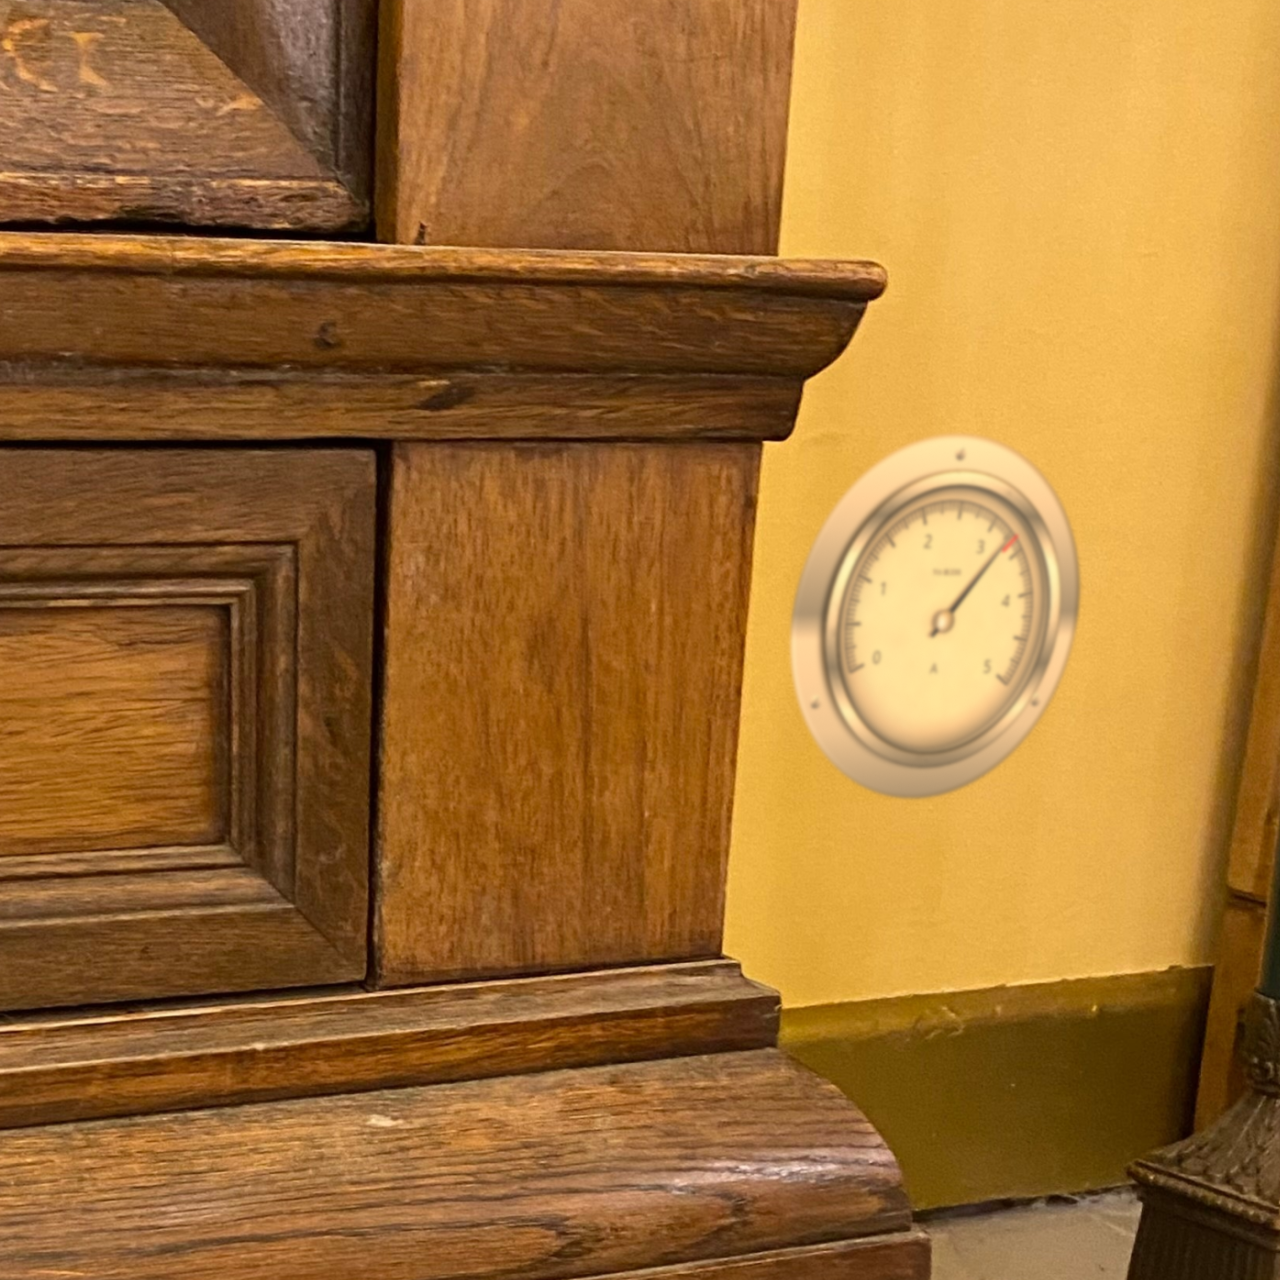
value=3.25 unit=A
